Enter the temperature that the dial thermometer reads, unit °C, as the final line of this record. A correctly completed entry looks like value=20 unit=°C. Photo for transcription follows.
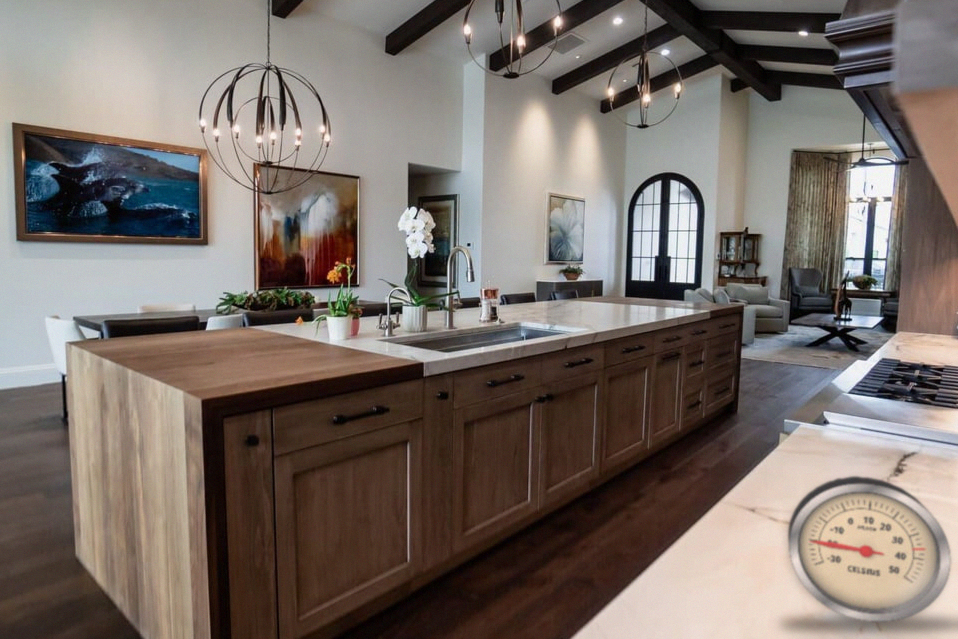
value=-20 unit=°C
